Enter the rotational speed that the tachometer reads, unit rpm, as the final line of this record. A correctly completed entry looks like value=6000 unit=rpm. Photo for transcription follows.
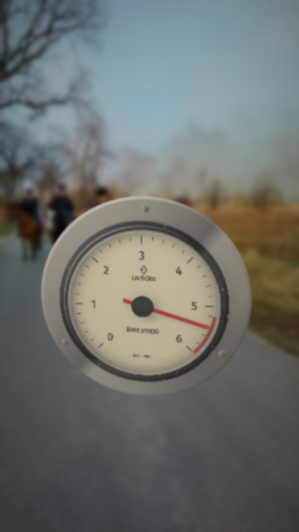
value=5400 unit=rpm
